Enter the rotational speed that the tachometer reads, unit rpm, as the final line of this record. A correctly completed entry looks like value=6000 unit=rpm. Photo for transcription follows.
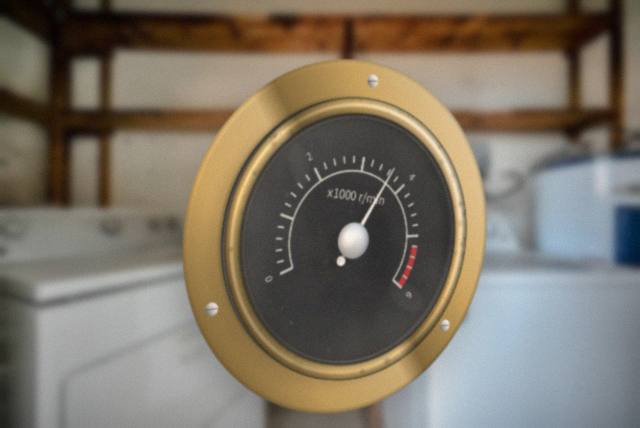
value=3600 unit=rpm
